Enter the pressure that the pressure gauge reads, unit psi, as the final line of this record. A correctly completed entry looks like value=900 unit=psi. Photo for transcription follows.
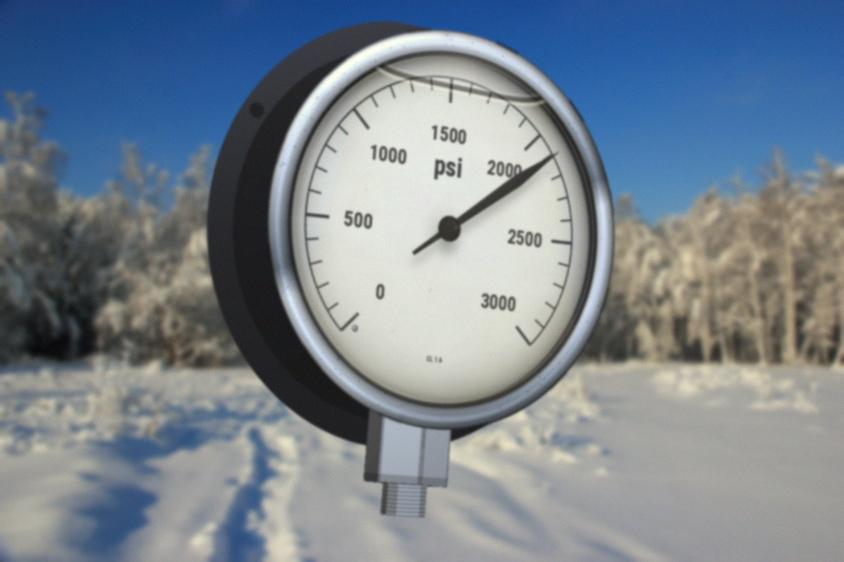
value=2100 unit=psi
